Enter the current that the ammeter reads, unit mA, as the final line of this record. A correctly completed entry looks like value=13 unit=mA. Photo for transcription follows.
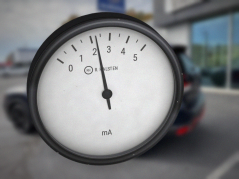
value=2.25 unit=mA
